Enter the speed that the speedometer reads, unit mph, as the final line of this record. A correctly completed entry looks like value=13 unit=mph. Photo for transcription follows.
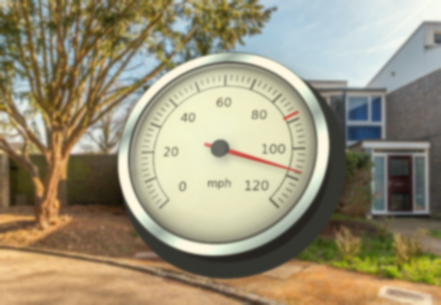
value=108 unit=mph
